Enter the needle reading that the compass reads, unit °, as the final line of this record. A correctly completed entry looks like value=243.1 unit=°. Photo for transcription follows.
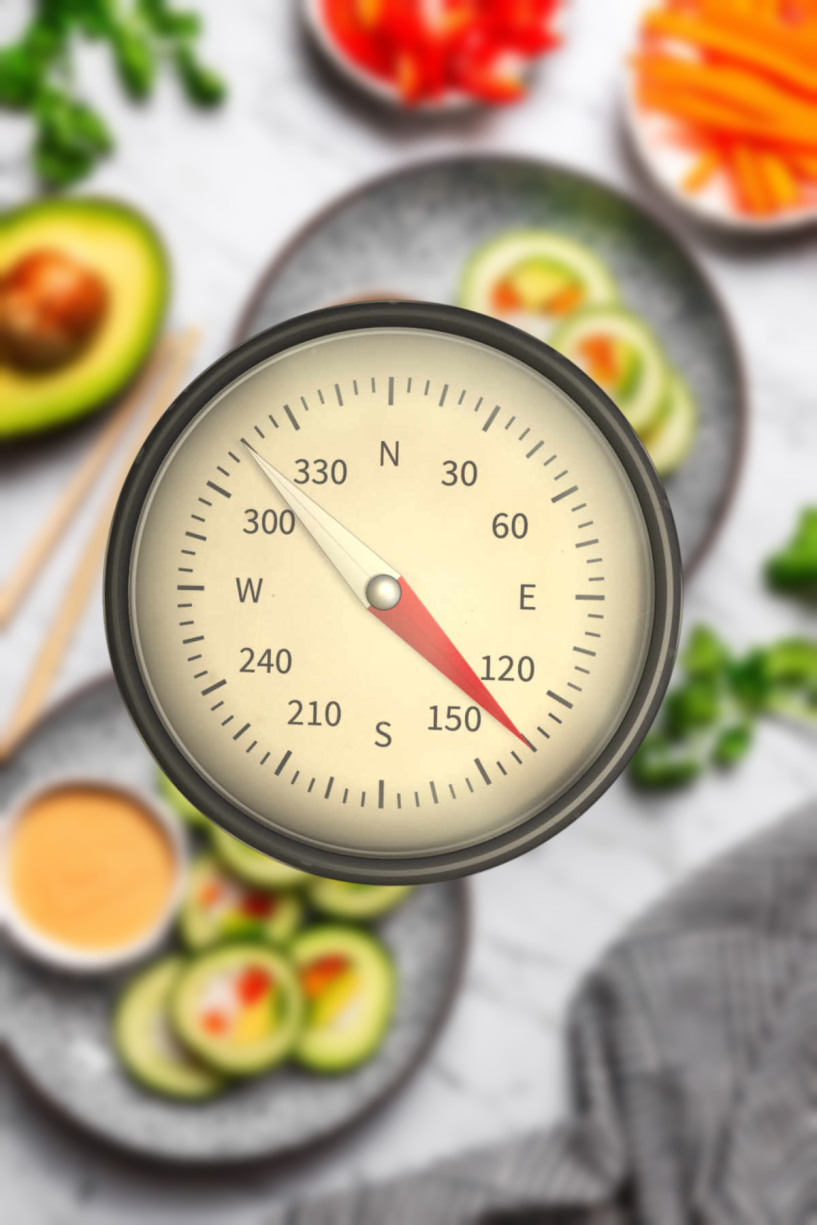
value=135 unit=°
